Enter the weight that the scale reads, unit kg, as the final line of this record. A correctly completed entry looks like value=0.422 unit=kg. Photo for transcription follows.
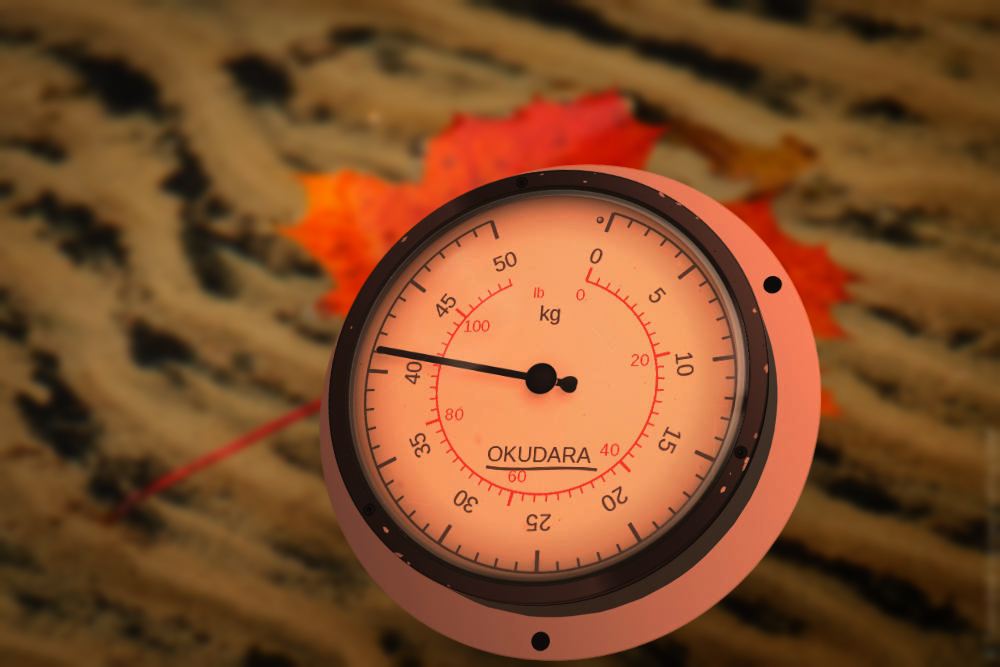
value=41 unit=kg
